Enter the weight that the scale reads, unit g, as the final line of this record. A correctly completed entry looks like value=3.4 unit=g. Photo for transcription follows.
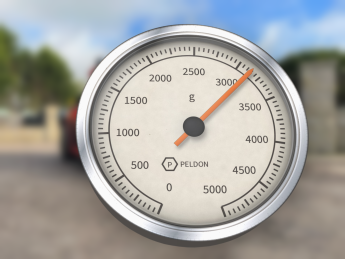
value=3150 unit=g
